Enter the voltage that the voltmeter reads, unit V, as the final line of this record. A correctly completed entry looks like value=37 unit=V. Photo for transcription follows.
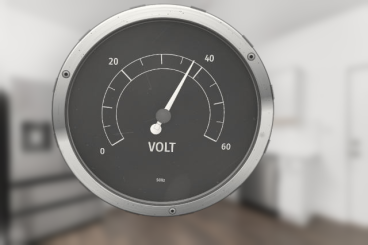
value=37.5 unit=V
